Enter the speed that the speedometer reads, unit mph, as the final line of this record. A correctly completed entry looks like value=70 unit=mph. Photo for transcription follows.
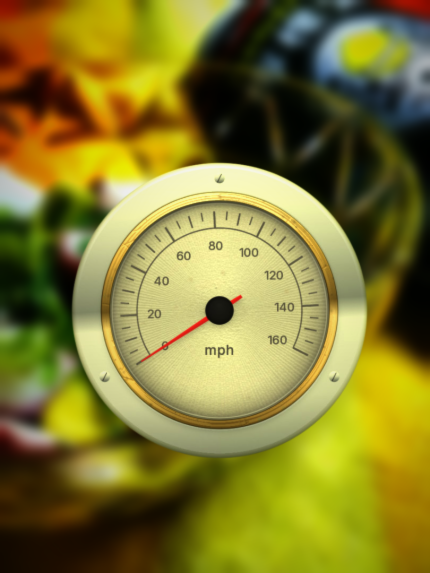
value=0 unit=mph
